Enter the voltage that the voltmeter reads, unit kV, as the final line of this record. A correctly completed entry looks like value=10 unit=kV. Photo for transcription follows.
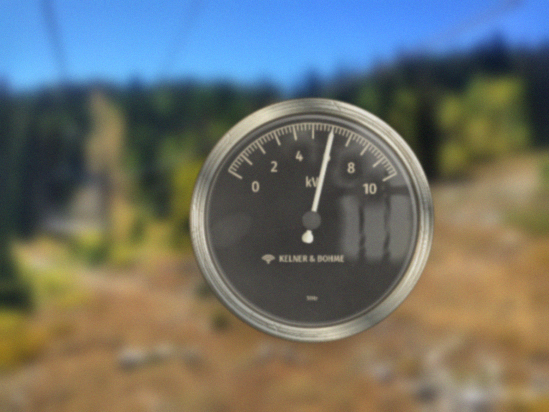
value=6 unit=kV
